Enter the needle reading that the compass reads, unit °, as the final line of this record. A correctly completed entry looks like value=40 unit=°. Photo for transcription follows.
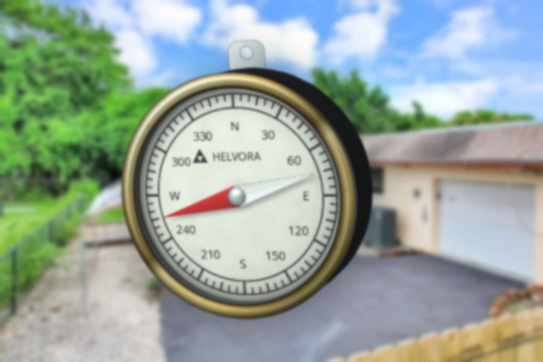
value=255 unit=°
